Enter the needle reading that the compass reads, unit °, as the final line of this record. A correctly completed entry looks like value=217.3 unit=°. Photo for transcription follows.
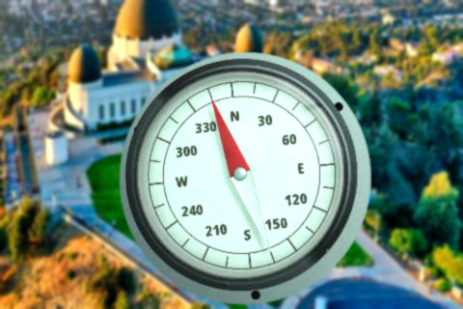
value=345 unit=°
